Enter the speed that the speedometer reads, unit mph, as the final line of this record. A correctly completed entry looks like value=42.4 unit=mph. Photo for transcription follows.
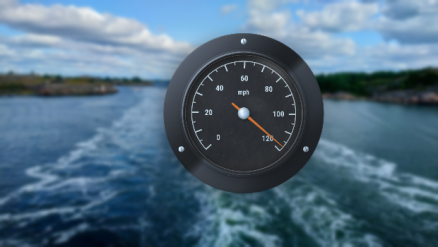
value=117.5 unit=mph
